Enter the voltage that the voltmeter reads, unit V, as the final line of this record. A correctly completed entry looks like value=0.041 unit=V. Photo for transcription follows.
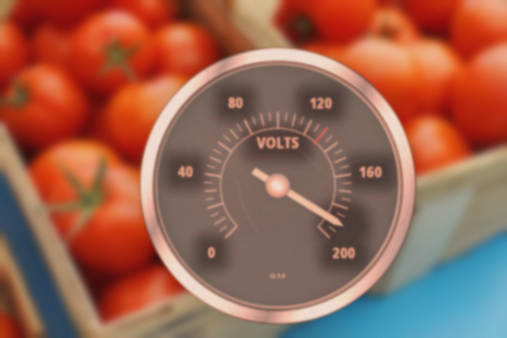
value=190 unit=V
